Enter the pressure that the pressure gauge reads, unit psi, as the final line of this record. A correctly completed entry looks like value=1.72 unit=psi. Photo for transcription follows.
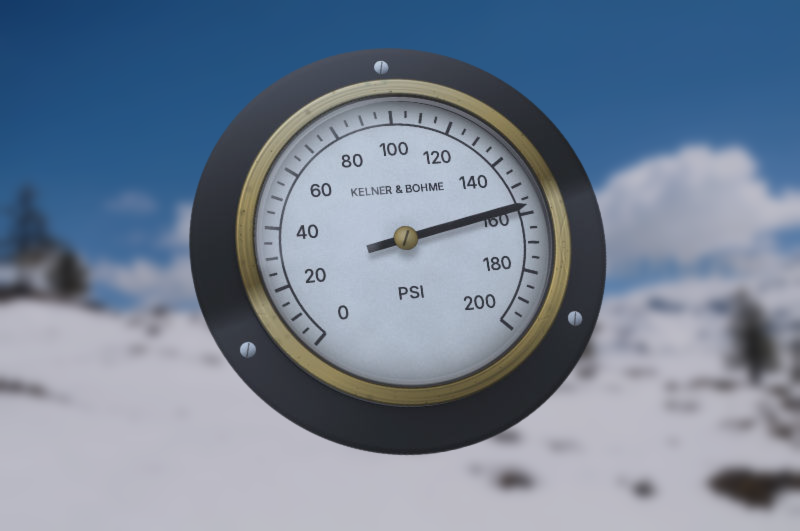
value=157.5 unit=psi
